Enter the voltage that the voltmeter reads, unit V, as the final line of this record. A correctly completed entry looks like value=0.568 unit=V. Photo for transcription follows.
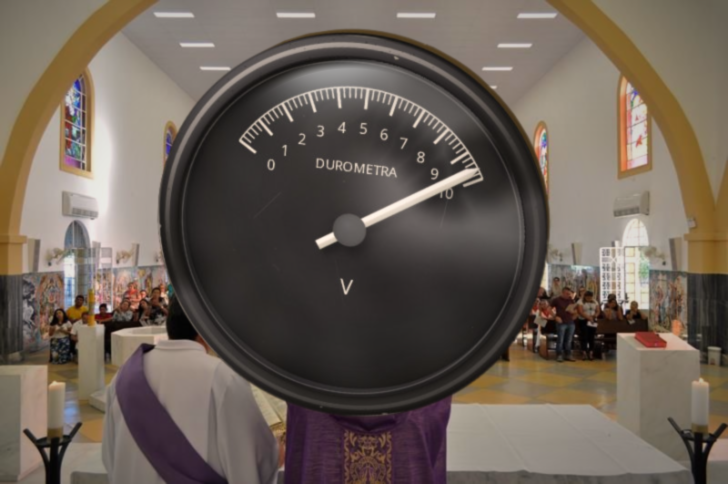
value=9.6 unit=V
